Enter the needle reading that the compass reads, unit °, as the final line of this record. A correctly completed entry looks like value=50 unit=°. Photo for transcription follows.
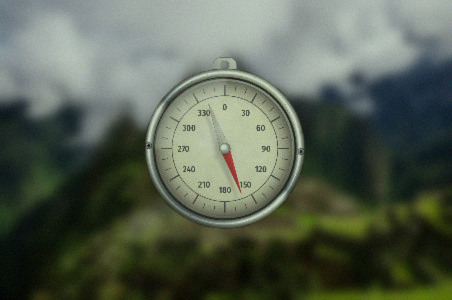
value=160 unit=°
